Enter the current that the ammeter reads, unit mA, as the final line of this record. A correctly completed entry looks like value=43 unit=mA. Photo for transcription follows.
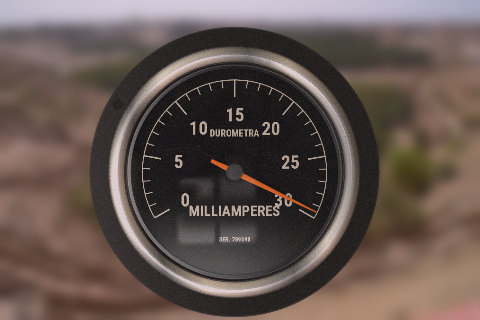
value=29.5 unit=mA
